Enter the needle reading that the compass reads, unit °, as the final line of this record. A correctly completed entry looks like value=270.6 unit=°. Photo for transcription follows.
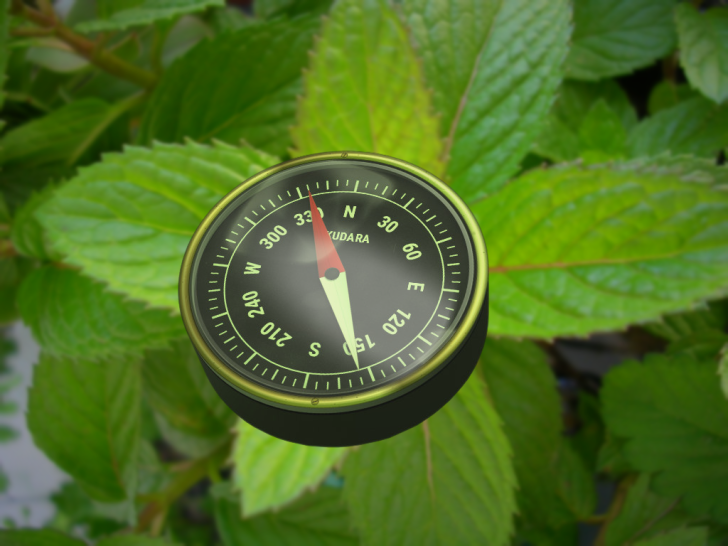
value=335 unit=°
